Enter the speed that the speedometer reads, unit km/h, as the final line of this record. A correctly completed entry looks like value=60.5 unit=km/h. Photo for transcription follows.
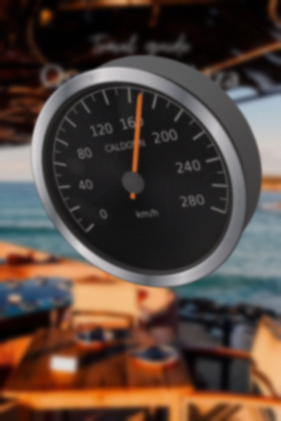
value=170 unit=km/h
